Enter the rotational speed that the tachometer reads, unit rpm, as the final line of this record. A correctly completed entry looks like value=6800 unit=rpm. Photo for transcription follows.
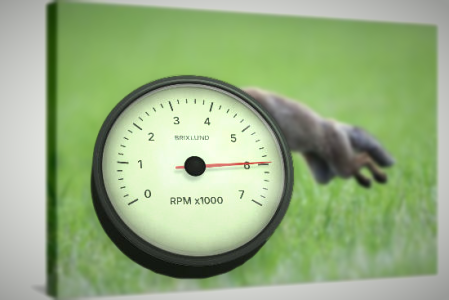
value=6000 unit=rpm
